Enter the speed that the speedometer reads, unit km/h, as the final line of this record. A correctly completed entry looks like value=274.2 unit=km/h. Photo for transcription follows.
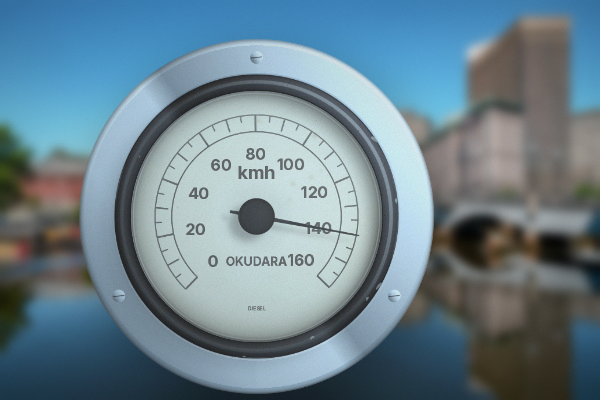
value=140 unit=km/h
